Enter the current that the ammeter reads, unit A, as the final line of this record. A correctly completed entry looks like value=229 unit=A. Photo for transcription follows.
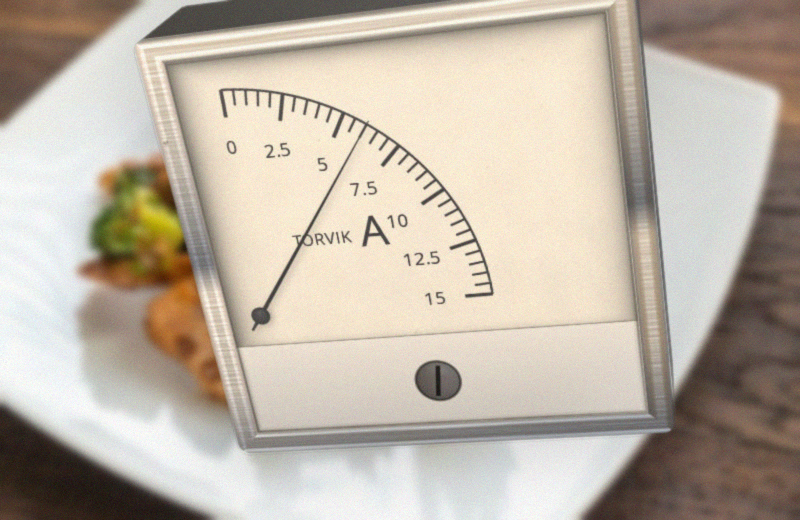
value=6 unit=A
